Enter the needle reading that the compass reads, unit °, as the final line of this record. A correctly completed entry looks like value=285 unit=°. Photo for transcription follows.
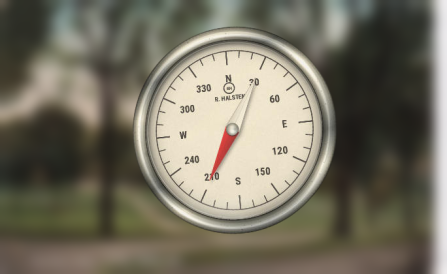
value=210 unit=°
